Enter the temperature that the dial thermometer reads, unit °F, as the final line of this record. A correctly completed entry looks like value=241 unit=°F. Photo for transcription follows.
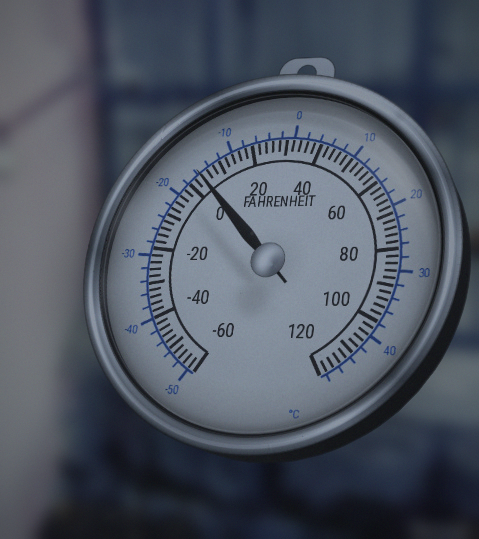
value=4 unit=°F
